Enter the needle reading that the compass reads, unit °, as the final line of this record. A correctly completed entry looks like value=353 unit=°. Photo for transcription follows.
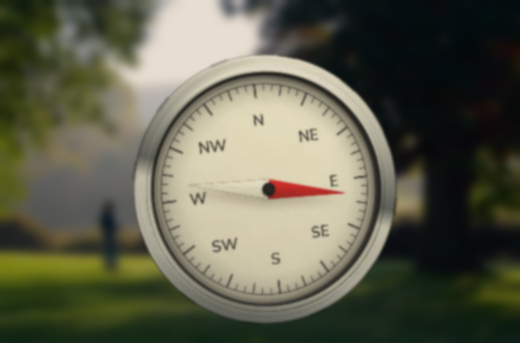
value=100 unit=°
